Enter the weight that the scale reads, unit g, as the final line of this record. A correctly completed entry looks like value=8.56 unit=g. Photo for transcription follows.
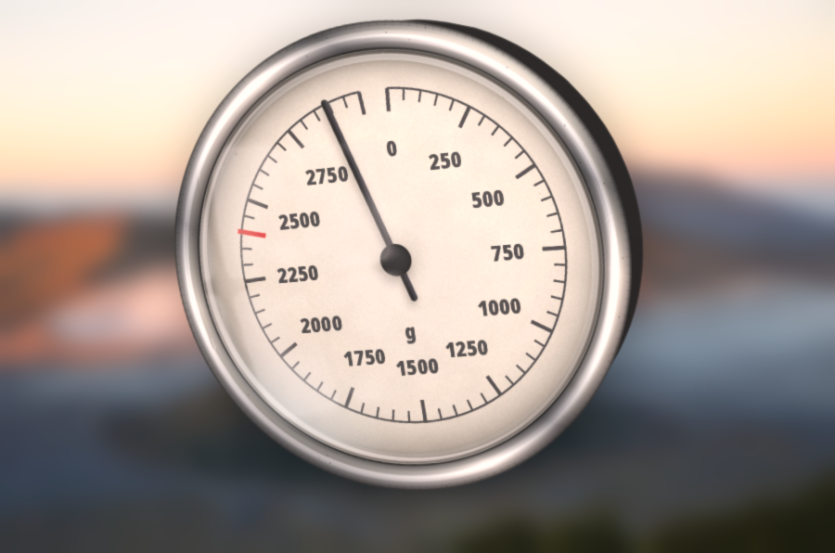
value=2900 unit=g
